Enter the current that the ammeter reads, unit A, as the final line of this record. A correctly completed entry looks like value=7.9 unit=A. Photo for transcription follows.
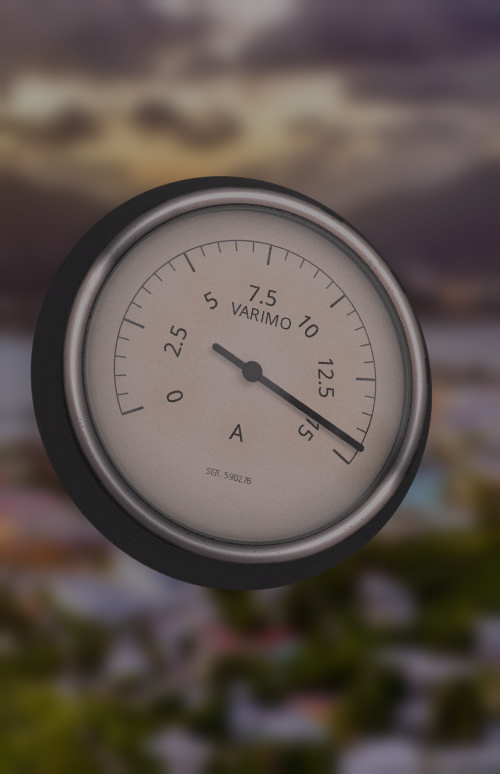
value=14.5 unit=A
